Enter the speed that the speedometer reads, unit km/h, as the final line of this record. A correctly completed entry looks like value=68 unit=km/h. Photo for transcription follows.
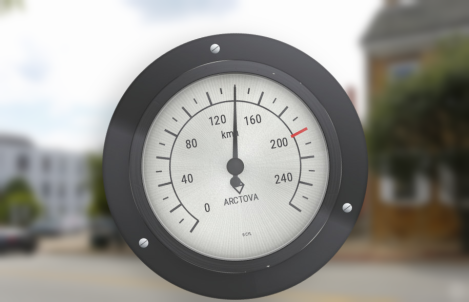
value=140 unit=km/h
